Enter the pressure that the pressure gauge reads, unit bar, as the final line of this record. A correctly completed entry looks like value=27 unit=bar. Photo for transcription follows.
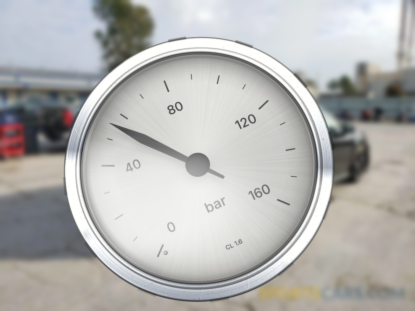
value=55 unit=bar
